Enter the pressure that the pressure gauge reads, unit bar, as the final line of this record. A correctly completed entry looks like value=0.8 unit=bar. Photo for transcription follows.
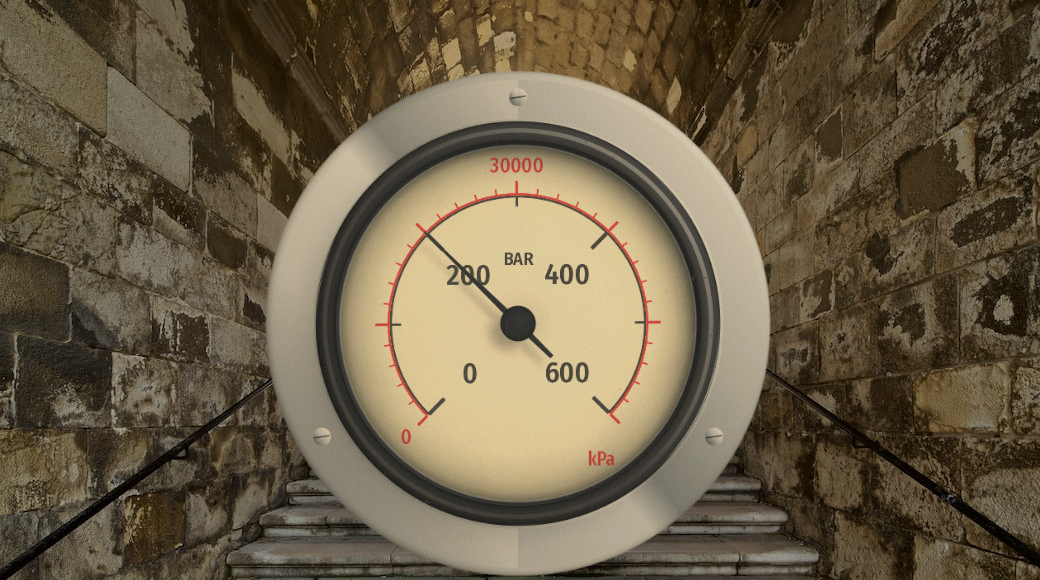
value=200 unit=bar
